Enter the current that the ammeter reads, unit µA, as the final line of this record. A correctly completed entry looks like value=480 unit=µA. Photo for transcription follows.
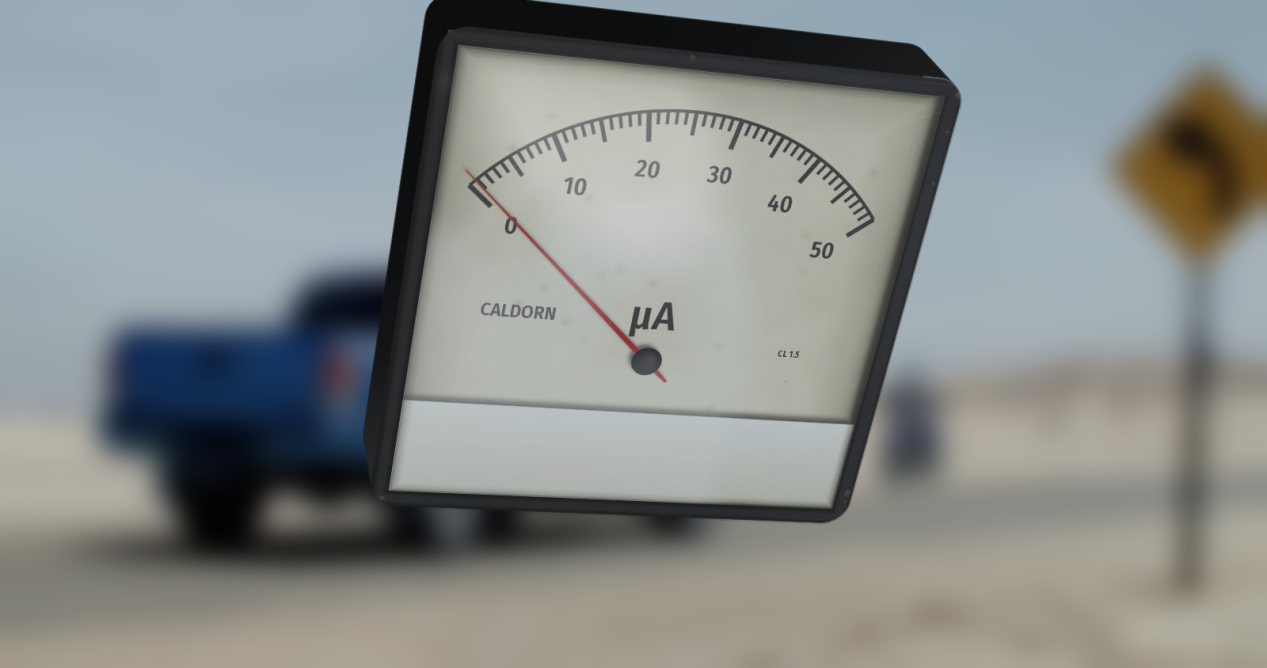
value=1 unit=µA
